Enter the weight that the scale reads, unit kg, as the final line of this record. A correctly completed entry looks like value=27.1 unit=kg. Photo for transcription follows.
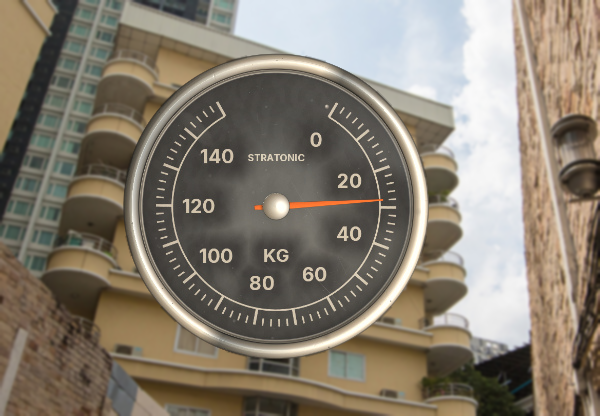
value=28 unit=kg
